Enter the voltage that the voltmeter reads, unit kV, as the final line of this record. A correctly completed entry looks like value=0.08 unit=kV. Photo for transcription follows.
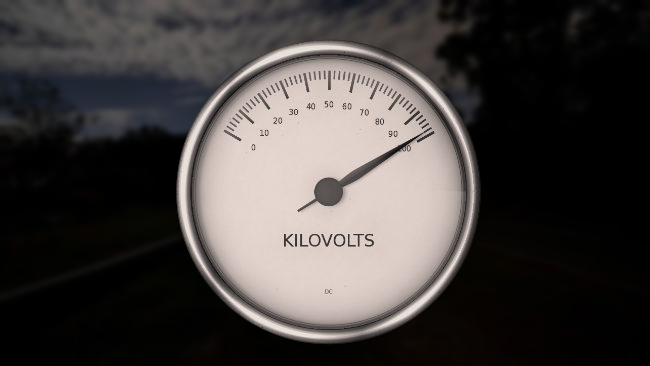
value=98 unit=kV
